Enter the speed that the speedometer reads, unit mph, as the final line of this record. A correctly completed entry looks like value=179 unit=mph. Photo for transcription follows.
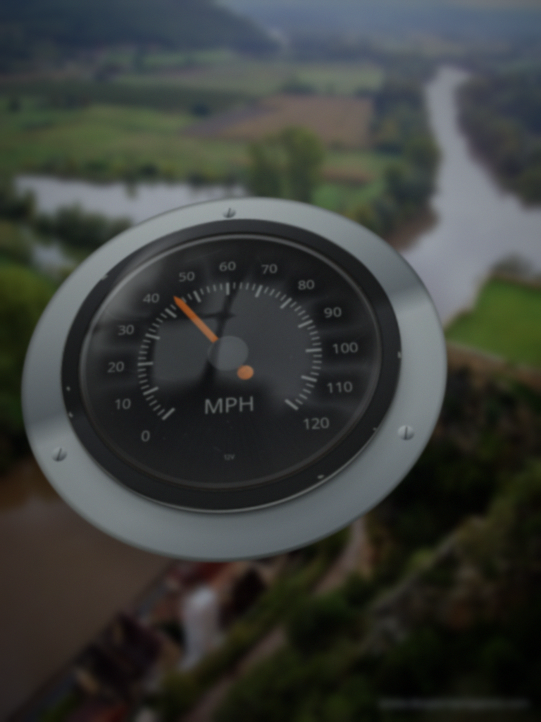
value=44 unit=mph
